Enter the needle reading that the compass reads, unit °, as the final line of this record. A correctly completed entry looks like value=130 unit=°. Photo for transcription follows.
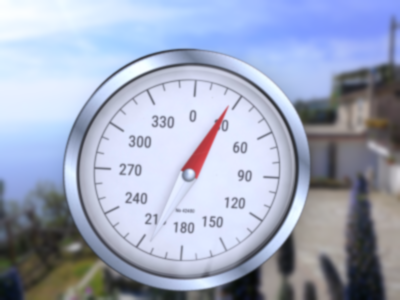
value=25 unit=°
